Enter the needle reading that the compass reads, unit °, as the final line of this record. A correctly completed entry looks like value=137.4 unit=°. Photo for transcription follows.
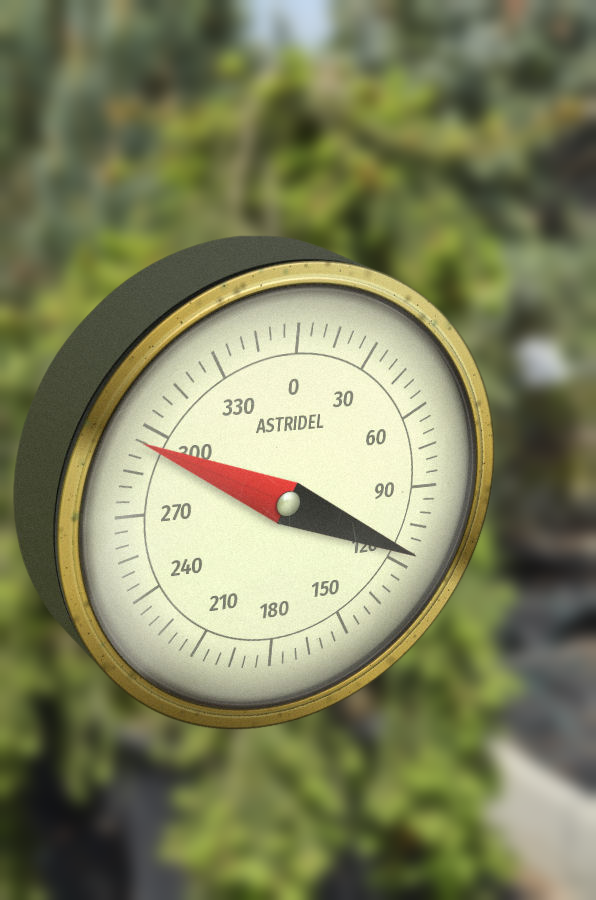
value=295 unit=°
